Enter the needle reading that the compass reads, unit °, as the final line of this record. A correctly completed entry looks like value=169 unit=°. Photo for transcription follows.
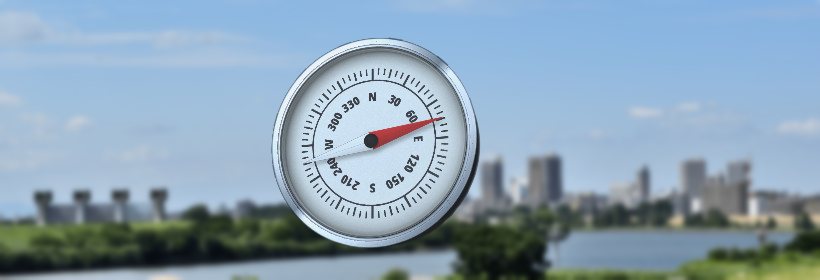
value=75 unit=°
